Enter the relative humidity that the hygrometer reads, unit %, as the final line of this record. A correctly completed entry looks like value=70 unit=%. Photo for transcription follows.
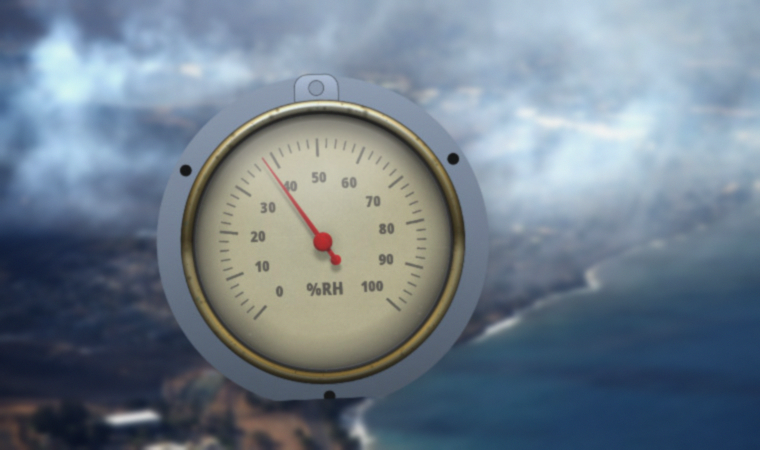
value=38 unit=%
